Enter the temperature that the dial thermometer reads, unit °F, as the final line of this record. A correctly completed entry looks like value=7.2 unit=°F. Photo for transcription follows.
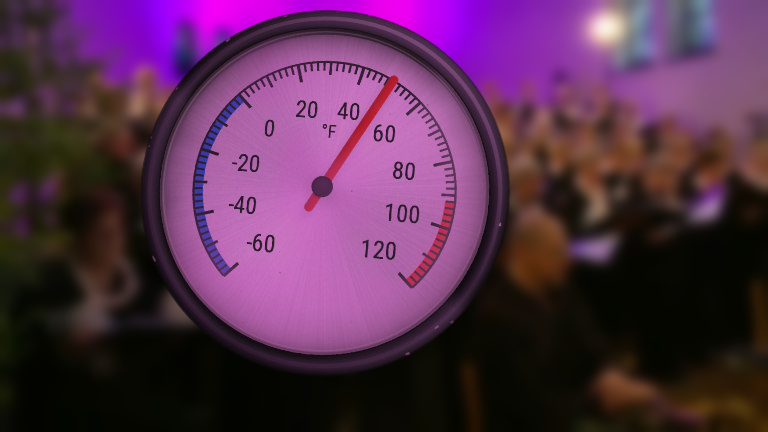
value=50 unit=°F
